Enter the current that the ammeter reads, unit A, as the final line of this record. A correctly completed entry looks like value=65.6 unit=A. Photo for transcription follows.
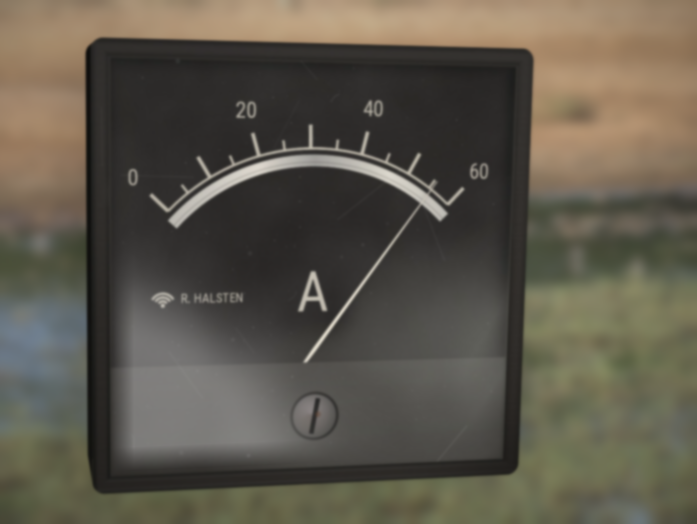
value=55 unit=A
